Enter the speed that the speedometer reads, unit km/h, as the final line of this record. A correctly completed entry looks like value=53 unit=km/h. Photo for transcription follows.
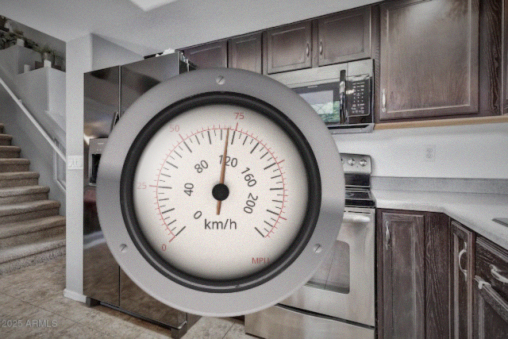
value=115 unit=km/h
